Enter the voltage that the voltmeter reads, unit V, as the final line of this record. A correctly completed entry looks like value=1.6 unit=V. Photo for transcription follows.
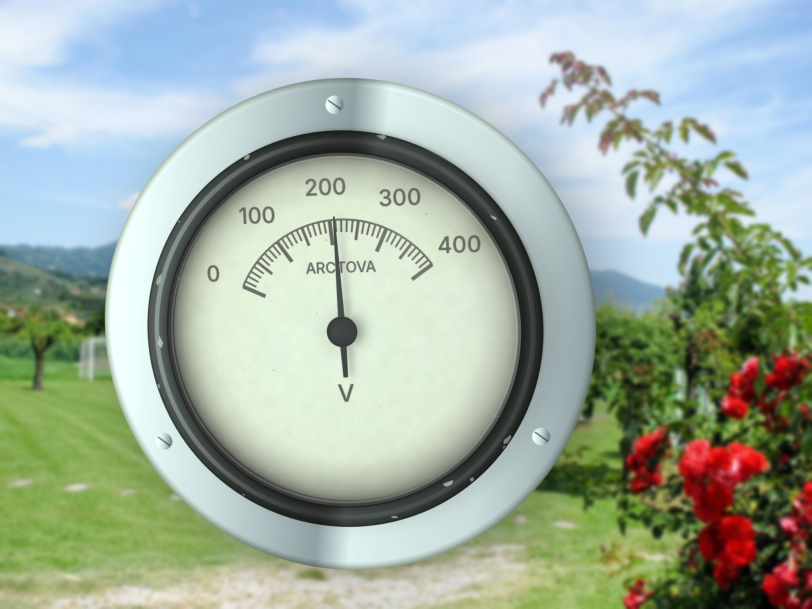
value=210 unit=V
